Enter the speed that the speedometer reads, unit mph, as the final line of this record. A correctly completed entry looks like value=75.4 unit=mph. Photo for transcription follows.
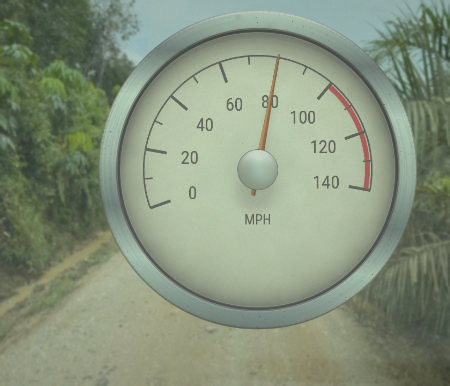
value=80 unit=mph
